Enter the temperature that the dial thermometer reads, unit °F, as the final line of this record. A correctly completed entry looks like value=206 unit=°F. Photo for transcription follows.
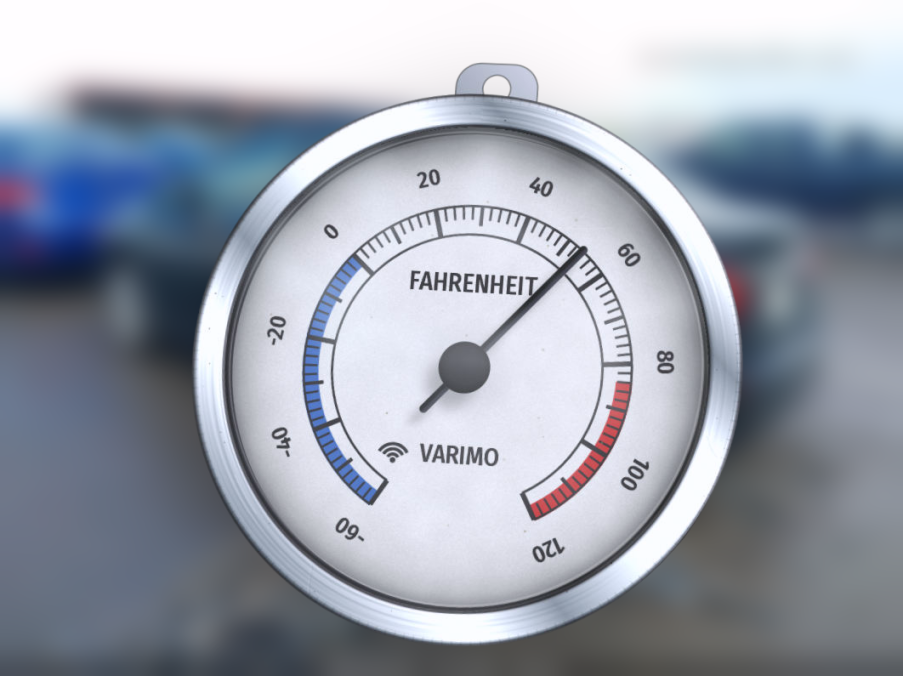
value=54 unit=°F
